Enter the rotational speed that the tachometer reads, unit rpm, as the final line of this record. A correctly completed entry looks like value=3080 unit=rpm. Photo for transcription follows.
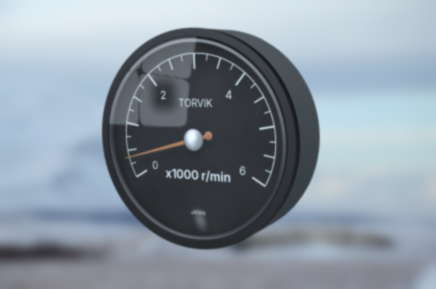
value=375 unit=rpm
